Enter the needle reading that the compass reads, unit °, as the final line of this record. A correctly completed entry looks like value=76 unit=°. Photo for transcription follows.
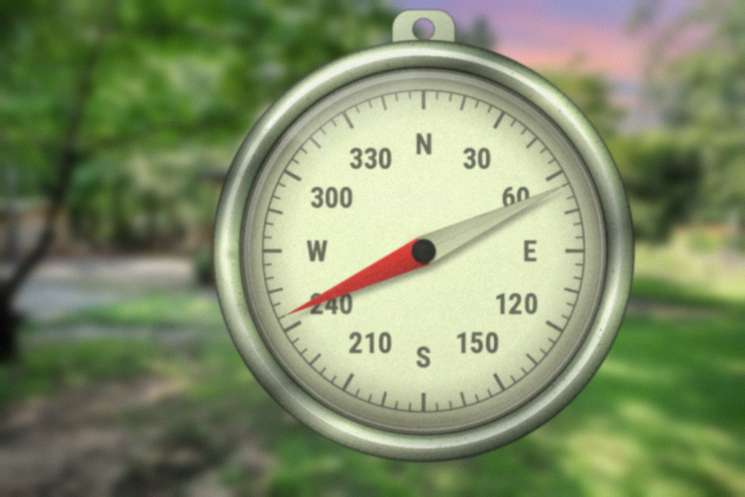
value=245 unit=°
